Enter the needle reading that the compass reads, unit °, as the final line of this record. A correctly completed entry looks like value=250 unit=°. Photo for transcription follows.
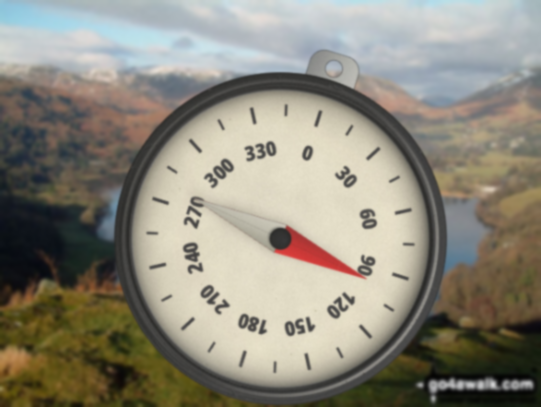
value=97.5 unit=°
